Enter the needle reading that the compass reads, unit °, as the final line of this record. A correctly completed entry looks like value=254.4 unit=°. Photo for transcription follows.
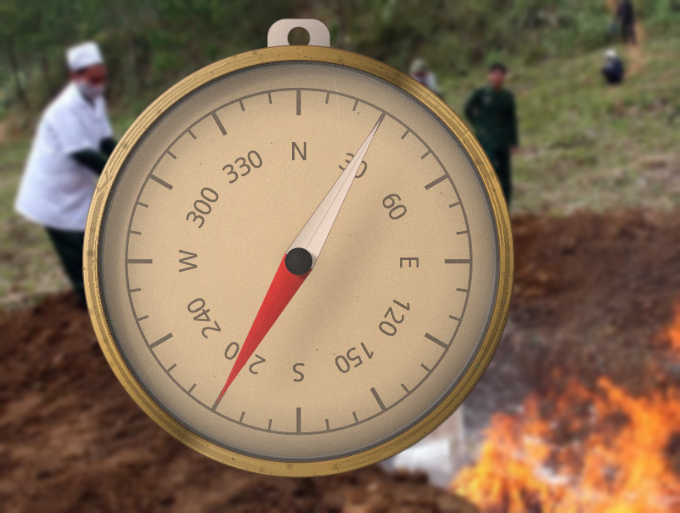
value=210 unit=°
